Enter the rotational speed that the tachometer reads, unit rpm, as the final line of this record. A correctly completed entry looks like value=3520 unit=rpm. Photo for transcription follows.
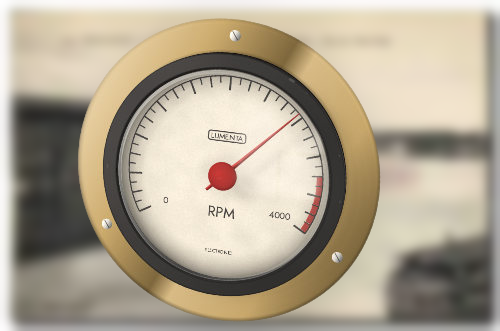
value=2750 unit=rpm
